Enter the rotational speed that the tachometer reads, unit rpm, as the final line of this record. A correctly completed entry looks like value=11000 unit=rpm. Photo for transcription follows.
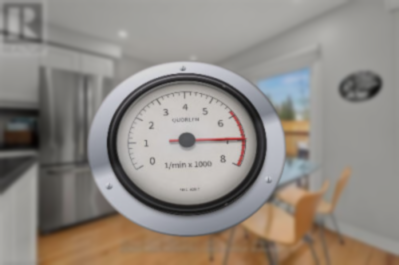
value=7000 unit=rpm
